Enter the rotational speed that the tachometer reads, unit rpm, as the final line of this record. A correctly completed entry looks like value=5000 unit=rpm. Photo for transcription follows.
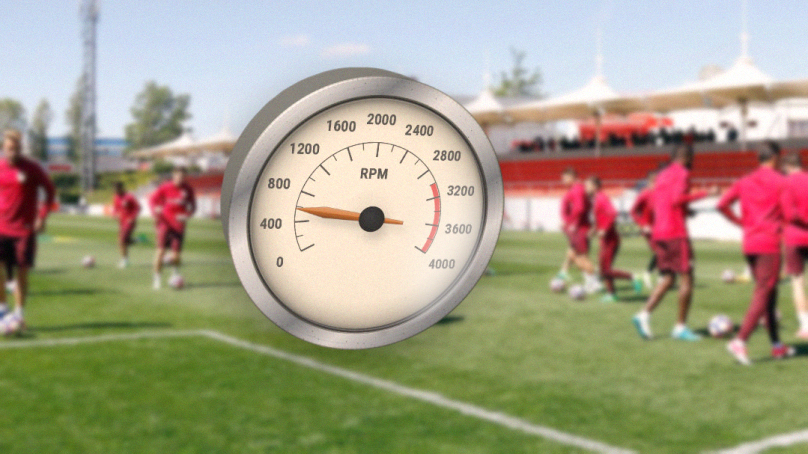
value=600 unit=rpm
